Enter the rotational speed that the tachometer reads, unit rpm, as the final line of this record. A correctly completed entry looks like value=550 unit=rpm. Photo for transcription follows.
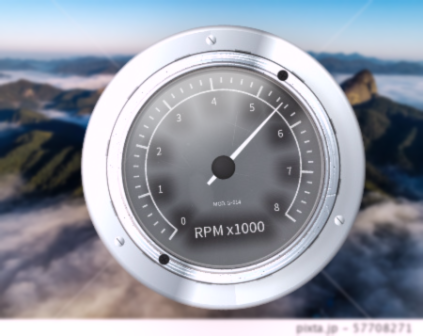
value=5500 unit=rpm
